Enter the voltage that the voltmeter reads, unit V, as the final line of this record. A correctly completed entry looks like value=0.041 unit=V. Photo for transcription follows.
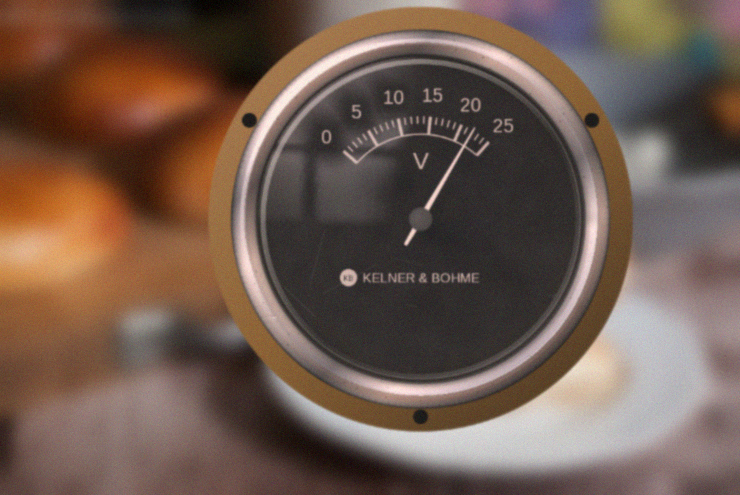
value=22 unit=V
